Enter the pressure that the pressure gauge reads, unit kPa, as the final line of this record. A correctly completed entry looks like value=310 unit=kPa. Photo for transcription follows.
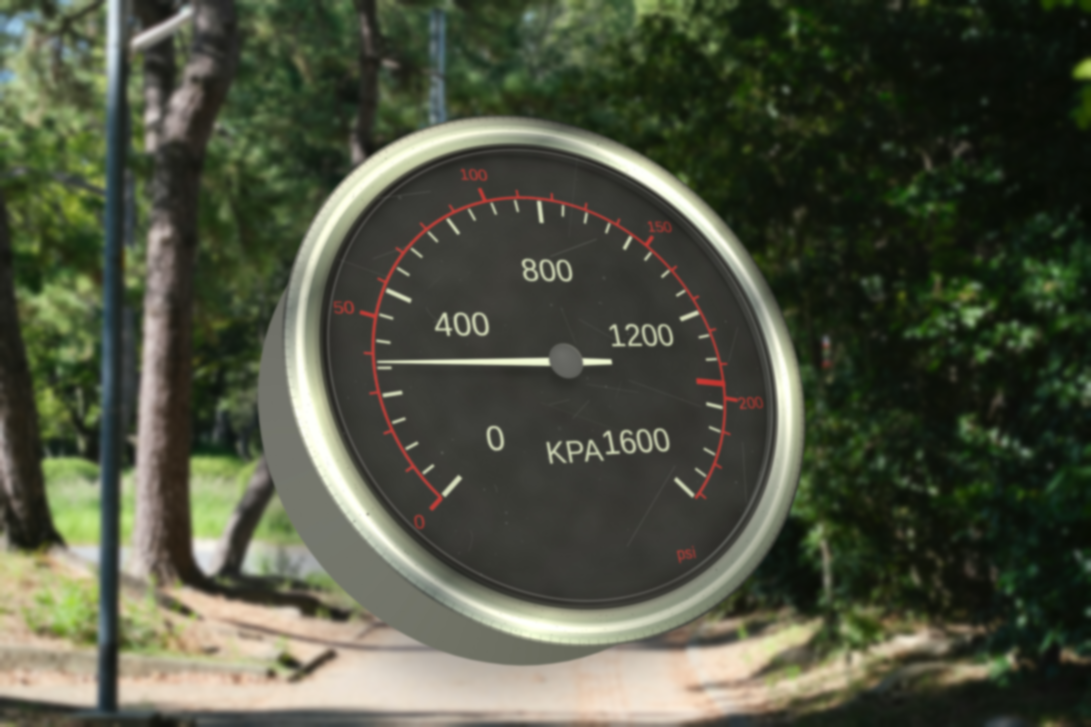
value=250 unit=kPa
